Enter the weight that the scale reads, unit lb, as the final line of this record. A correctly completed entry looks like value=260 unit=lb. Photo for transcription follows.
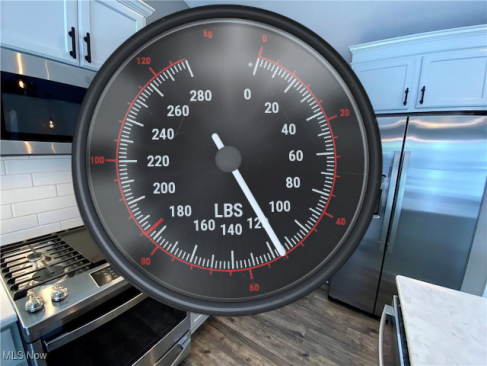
value=116 unit=lb
